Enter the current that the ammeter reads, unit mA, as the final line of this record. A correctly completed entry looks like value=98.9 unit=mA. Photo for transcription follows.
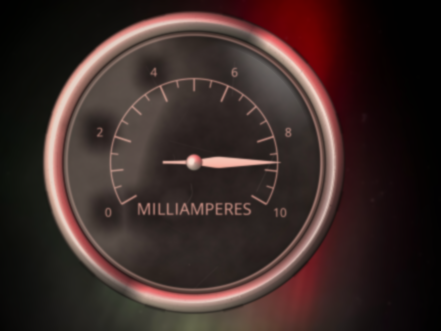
value=8.75 unit=mA
